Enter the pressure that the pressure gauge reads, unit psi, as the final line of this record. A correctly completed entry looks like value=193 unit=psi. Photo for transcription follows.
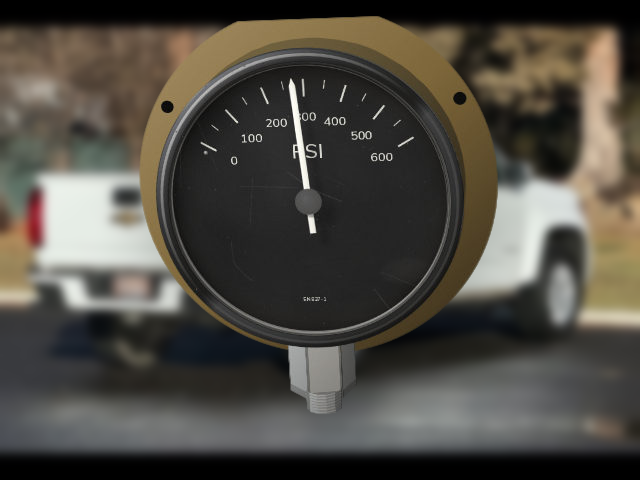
value=275 unit=psi
